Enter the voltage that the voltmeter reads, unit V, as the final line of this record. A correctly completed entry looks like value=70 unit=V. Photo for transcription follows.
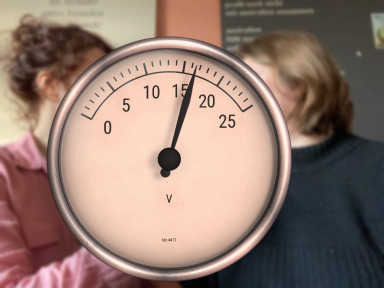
value=16.5 unit=V
